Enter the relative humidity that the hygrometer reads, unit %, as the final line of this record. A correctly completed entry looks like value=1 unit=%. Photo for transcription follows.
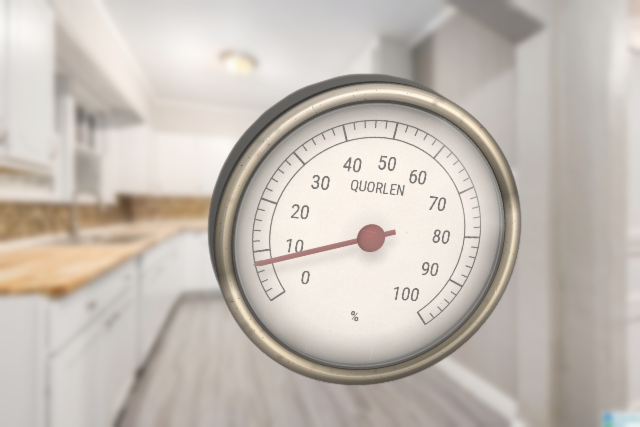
value=8 unit=%
